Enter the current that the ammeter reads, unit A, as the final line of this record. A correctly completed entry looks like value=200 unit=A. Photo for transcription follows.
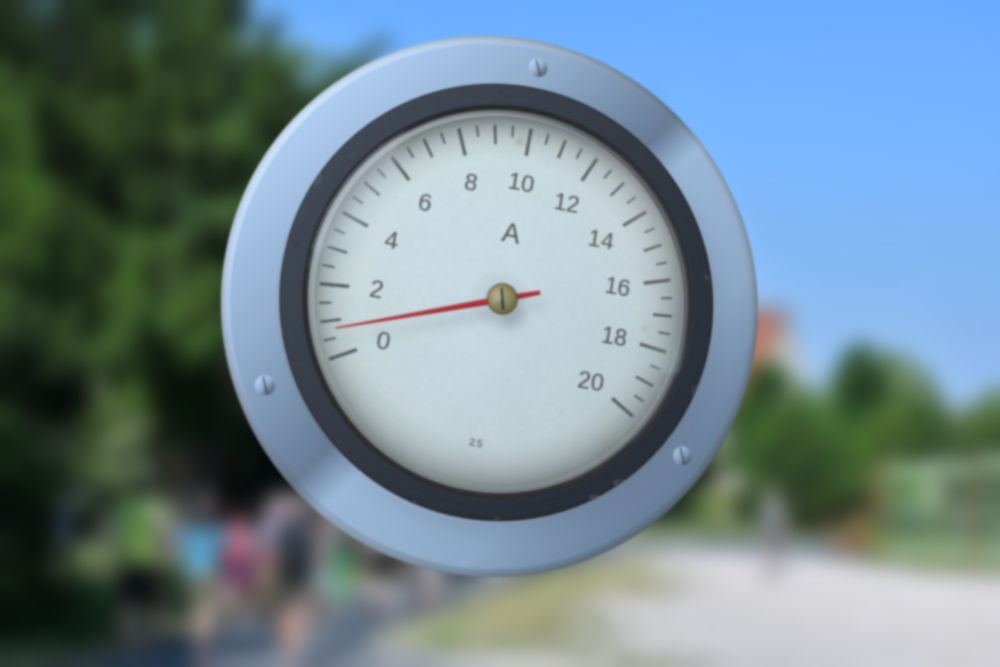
value=0.75 unit=A
